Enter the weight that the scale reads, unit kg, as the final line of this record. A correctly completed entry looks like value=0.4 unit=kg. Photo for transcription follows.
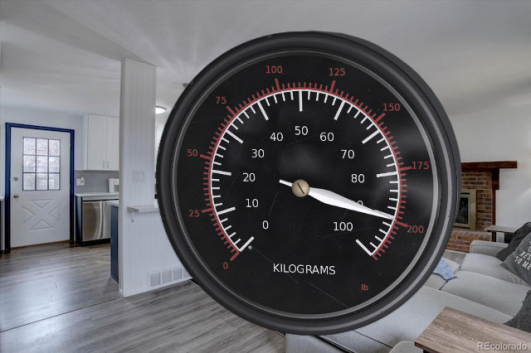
value=90 unit=kg
